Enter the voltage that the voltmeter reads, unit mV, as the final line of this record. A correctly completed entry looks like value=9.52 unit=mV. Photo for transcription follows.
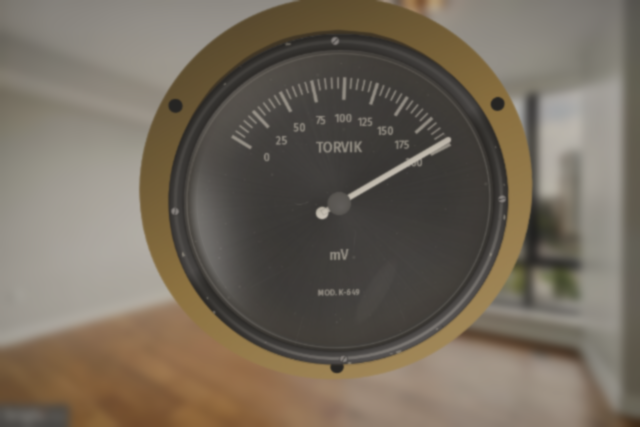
value=195 unit=mV
